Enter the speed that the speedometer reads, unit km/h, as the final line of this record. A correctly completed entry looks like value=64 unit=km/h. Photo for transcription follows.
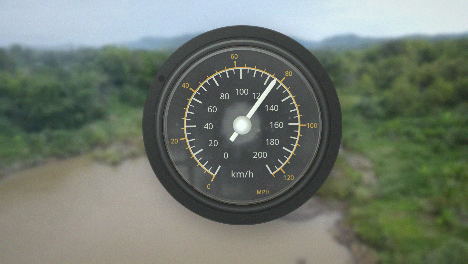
value=125 unit=km/h
